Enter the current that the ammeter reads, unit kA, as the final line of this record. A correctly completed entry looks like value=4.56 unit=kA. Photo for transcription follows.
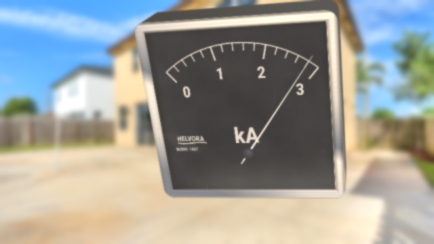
value=2.8 unit=kA
